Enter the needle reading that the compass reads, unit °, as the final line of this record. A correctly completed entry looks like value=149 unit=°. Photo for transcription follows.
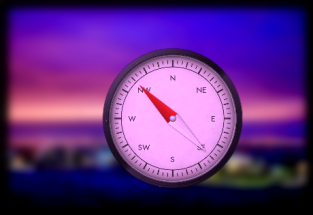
value=315 unit=°
